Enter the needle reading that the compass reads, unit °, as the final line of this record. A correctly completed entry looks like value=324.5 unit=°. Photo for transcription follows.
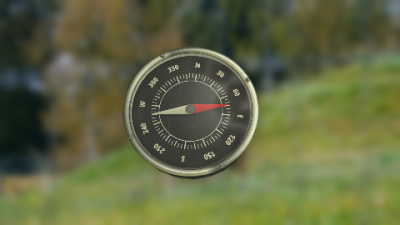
value=75 unit=°
